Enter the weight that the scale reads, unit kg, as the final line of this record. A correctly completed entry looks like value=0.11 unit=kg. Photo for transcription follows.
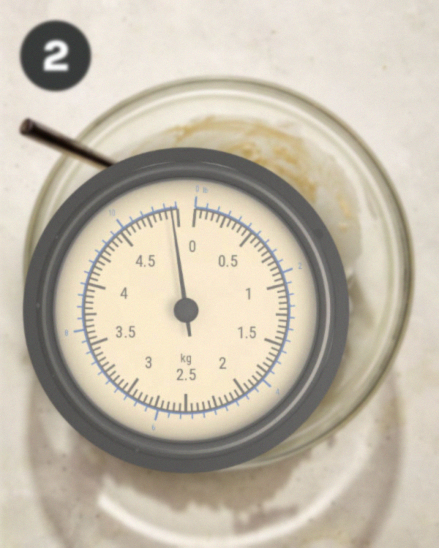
value=4.95 unit=kg
